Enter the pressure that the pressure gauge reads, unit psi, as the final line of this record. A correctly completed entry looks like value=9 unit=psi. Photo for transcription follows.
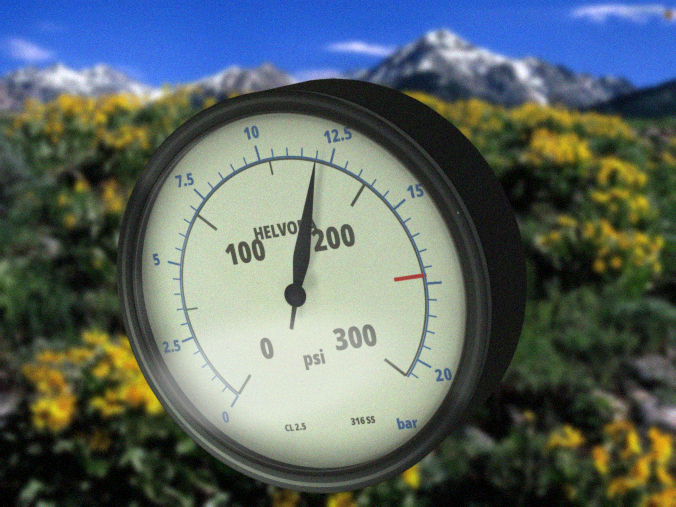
value=175 unit=psi
